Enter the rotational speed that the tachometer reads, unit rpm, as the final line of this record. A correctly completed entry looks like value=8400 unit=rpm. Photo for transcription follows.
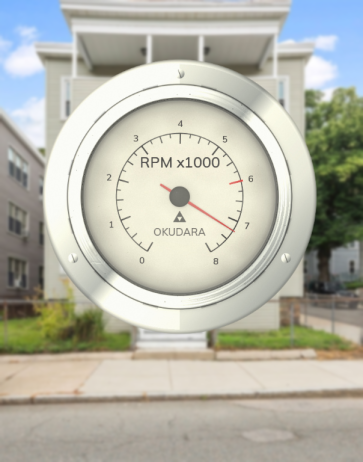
value=7250 unit=rpm
